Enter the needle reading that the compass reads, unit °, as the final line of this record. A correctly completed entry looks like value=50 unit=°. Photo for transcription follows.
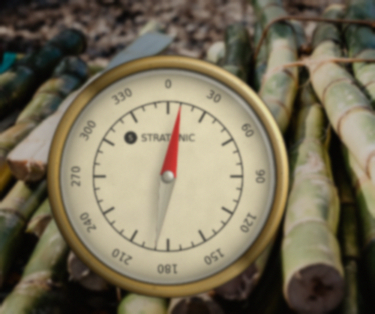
value=10 unit=°
